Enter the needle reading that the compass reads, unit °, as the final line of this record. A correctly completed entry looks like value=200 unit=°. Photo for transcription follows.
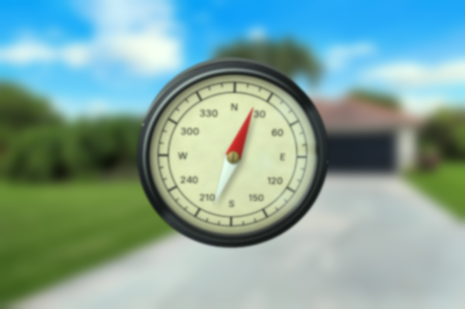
value=20 unit=°
